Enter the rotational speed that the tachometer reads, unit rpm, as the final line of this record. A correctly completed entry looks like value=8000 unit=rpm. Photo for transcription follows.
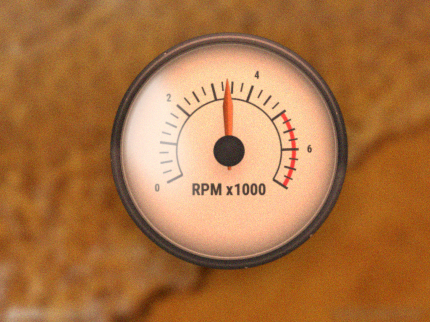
value=3375 unit=rpm
